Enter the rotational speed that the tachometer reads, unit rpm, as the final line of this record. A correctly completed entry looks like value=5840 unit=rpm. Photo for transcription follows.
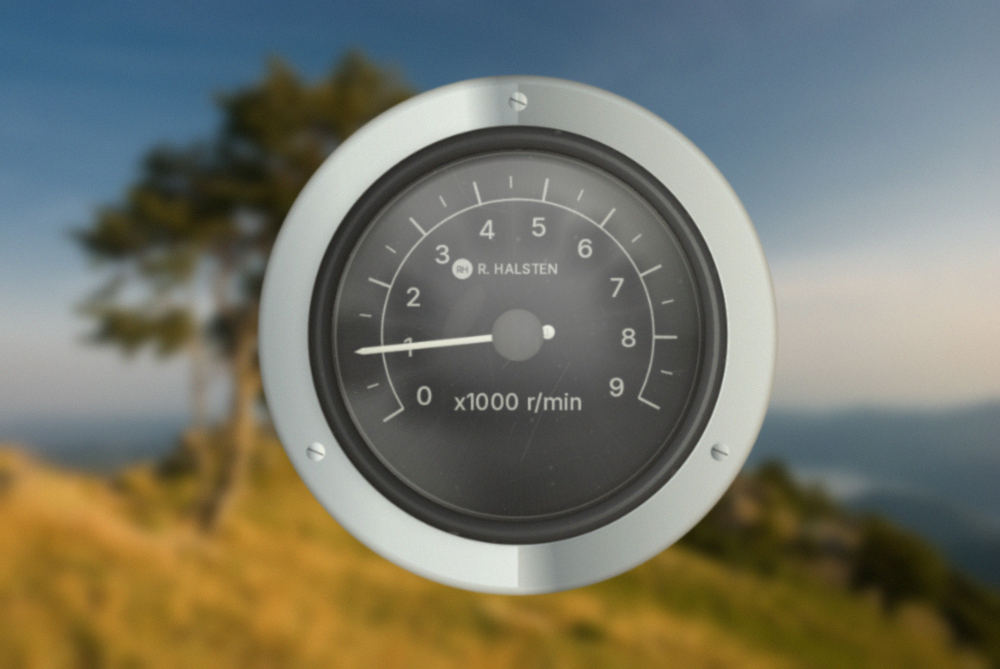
value=1000 unit=rpm
